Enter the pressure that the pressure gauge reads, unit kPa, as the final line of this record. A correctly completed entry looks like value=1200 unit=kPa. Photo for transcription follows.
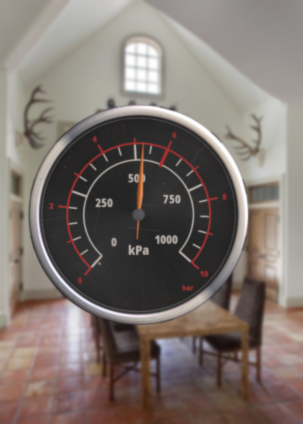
value=525 unit=kPa
